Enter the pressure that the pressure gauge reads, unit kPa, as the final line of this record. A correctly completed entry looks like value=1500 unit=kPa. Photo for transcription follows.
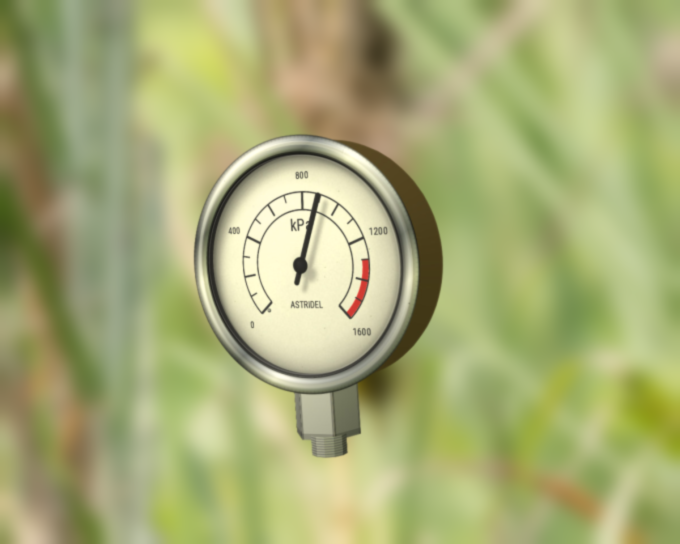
value=900 unit=kPa
